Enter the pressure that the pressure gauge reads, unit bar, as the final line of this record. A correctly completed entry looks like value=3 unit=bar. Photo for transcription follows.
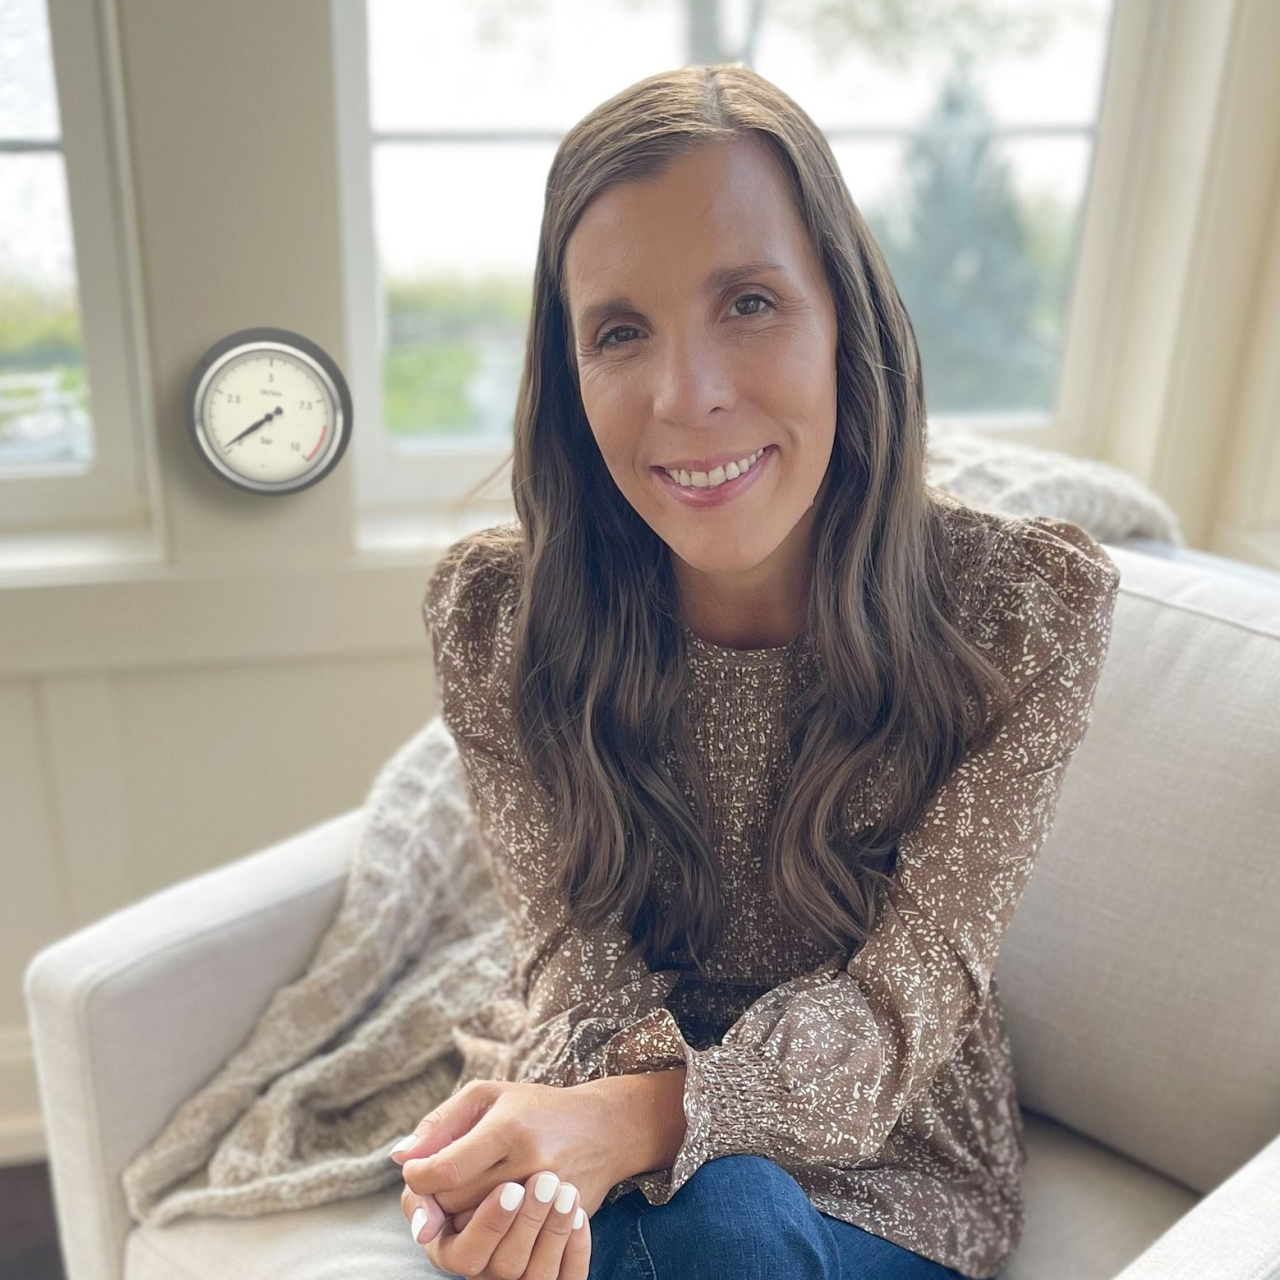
value=0.25 unit=bar
